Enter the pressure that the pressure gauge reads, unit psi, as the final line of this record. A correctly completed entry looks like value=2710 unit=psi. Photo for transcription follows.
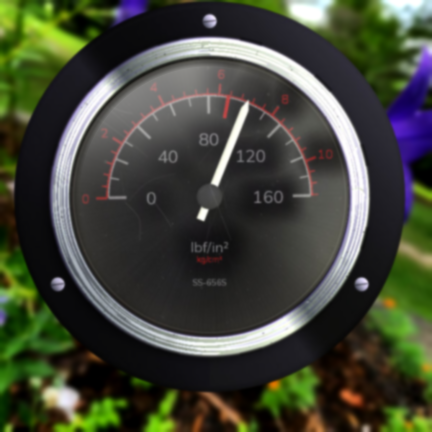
value=100 unit=psi
